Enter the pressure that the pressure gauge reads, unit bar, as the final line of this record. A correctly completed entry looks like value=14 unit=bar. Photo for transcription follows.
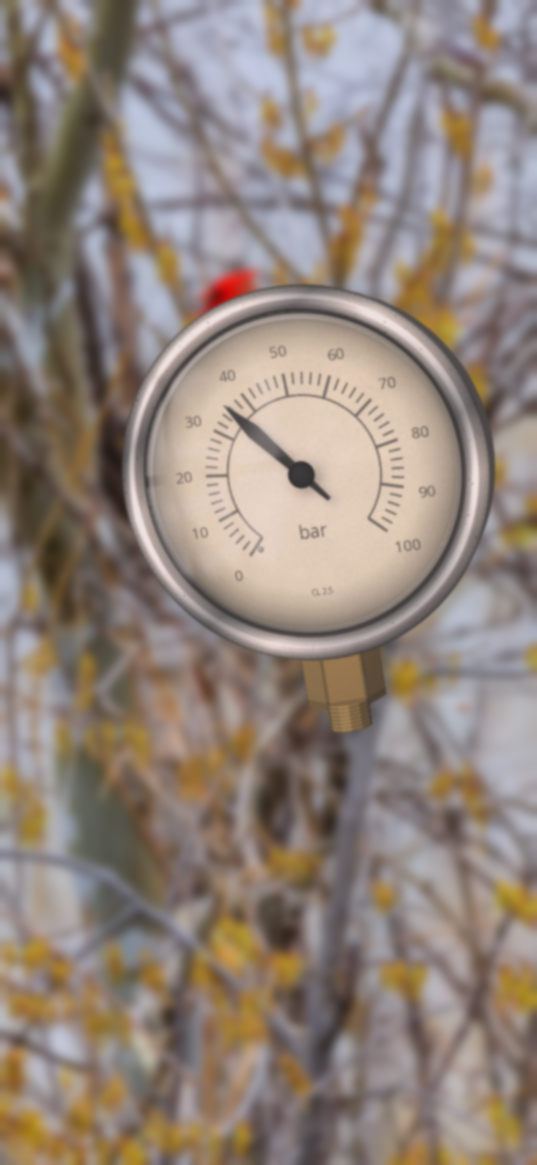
value=36 unit=bar
